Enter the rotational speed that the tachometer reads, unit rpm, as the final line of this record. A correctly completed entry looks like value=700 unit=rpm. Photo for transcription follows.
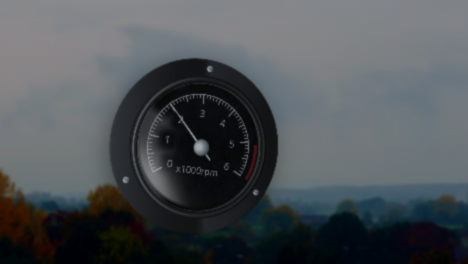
value=2000 unit=rpm
